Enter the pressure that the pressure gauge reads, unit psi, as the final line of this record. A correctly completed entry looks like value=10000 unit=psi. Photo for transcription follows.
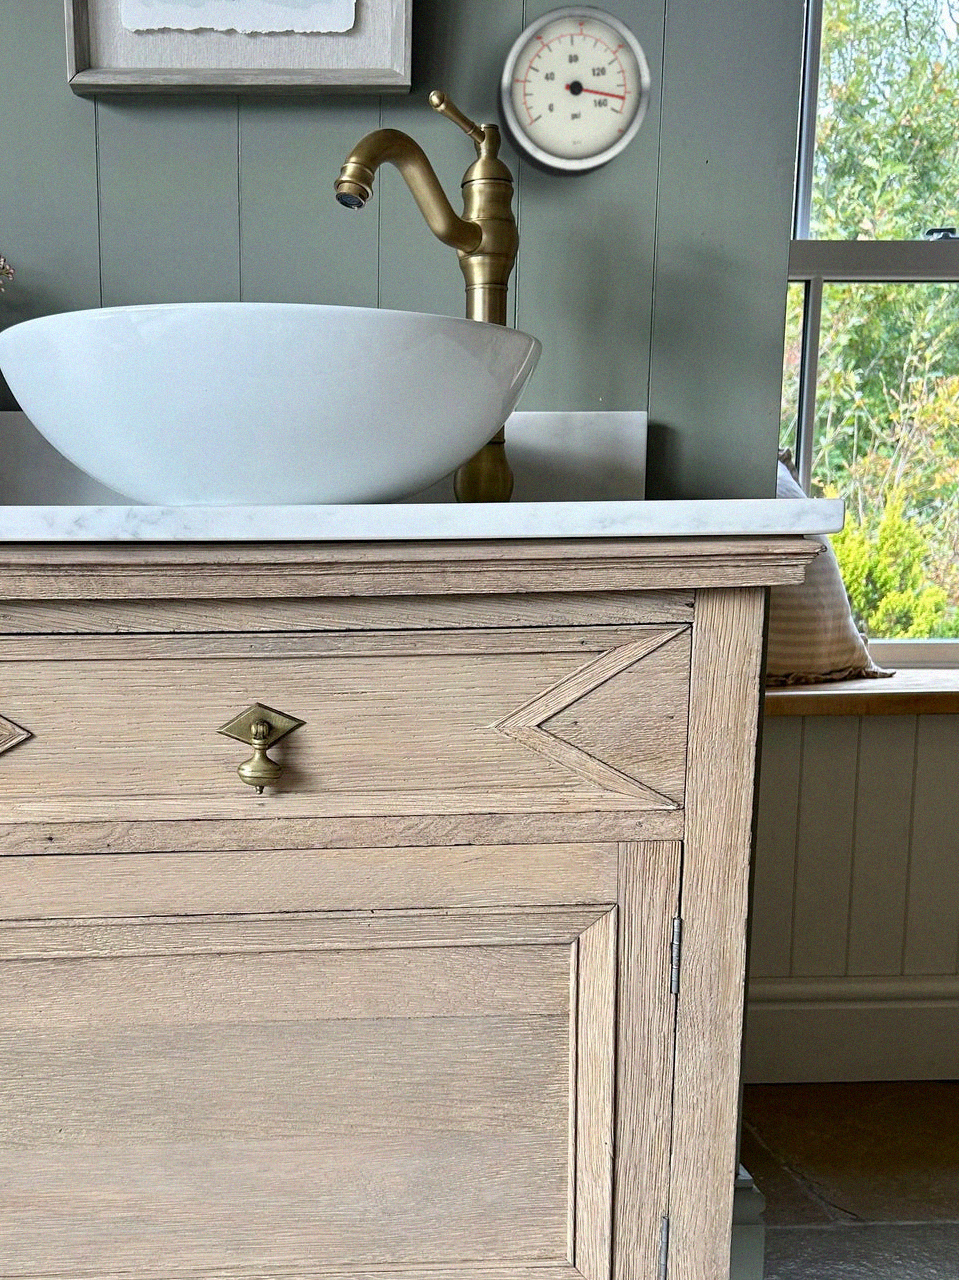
value=150 unit=psi
